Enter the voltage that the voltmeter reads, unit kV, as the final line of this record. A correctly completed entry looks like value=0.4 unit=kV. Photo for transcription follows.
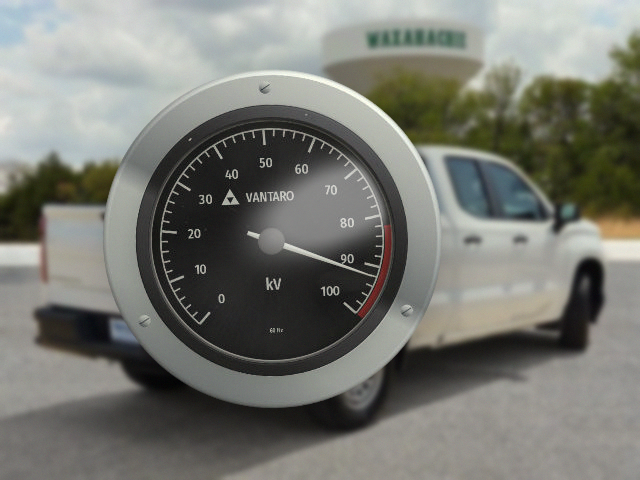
value=92 unit=kV
